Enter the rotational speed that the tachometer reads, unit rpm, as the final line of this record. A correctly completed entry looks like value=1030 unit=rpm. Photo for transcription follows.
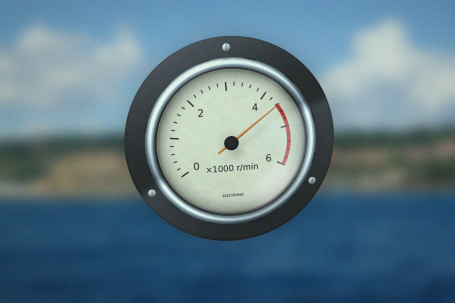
value=4400 unit=rpm
